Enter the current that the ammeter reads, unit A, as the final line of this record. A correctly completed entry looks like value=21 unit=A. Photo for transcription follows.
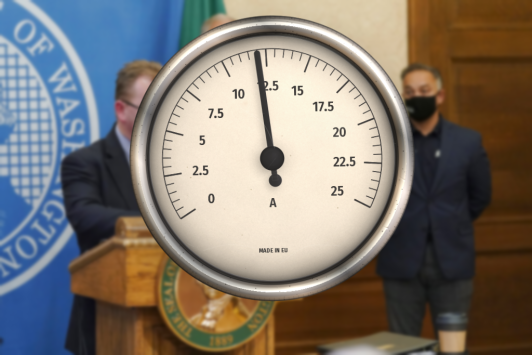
value=12 unit=A
